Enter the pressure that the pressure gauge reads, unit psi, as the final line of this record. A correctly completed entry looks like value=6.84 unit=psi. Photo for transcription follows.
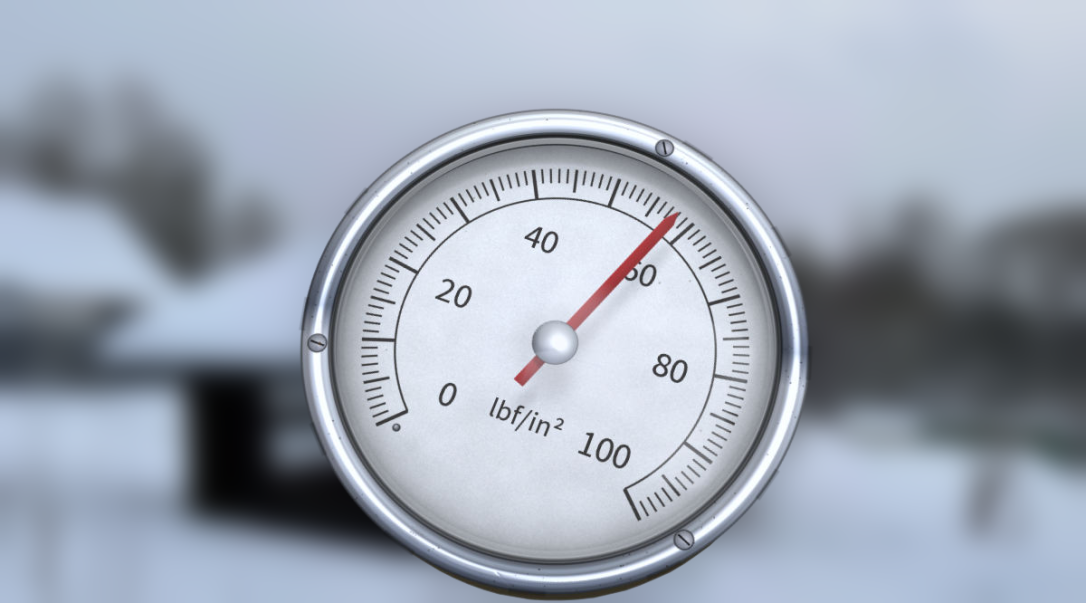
value=58 unit=psi
